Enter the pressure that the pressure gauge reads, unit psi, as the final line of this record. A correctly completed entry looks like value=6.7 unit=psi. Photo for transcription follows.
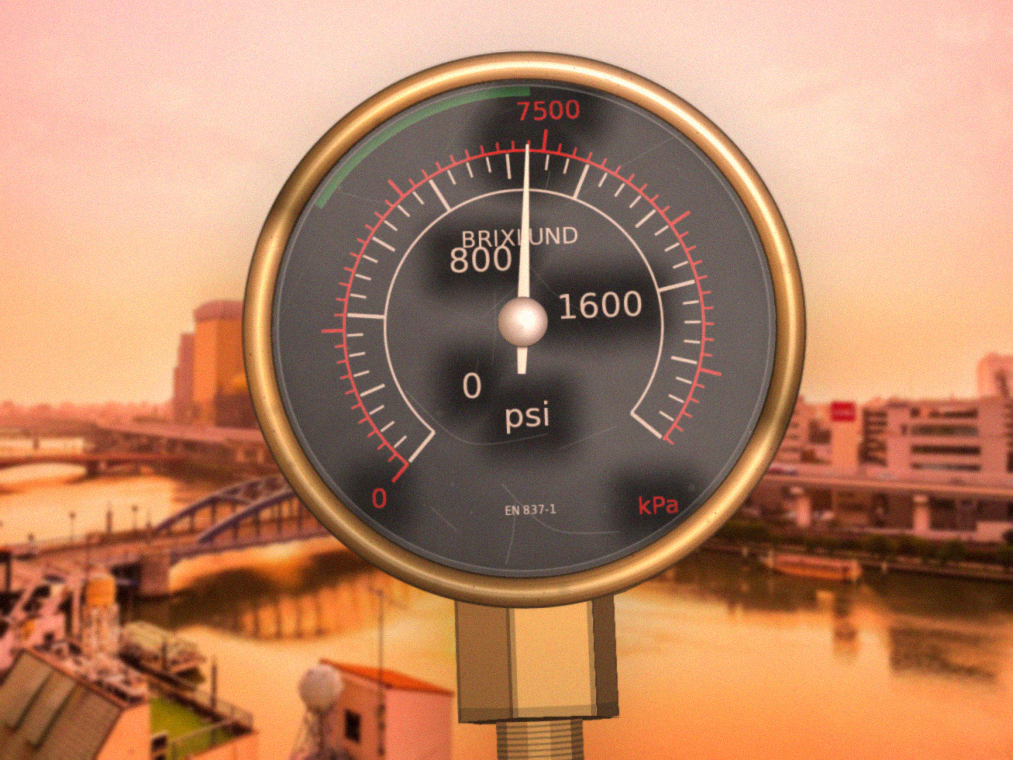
value=1050 unit=psi
